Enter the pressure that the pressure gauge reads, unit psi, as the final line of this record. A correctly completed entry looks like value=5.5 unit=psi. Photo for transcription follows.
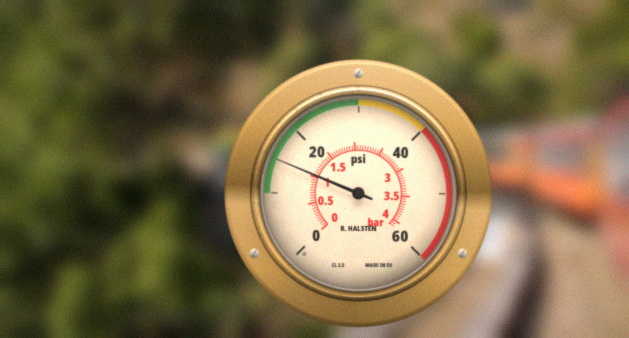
value=15 unit=psi
